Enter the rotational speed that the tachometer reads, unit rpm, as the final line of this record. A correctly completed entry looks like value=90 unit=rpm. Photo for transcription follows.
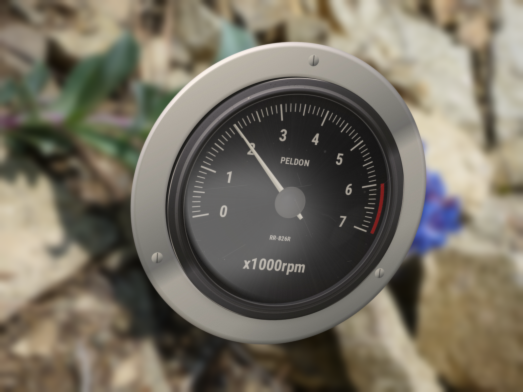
value=2000 unit=rpm
